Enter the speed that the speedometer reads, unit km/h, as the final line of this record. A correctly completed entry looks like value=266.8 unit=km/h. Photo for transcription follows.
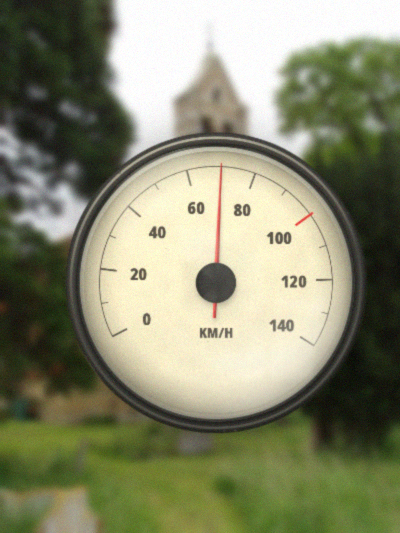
value=70 unit=km/h
